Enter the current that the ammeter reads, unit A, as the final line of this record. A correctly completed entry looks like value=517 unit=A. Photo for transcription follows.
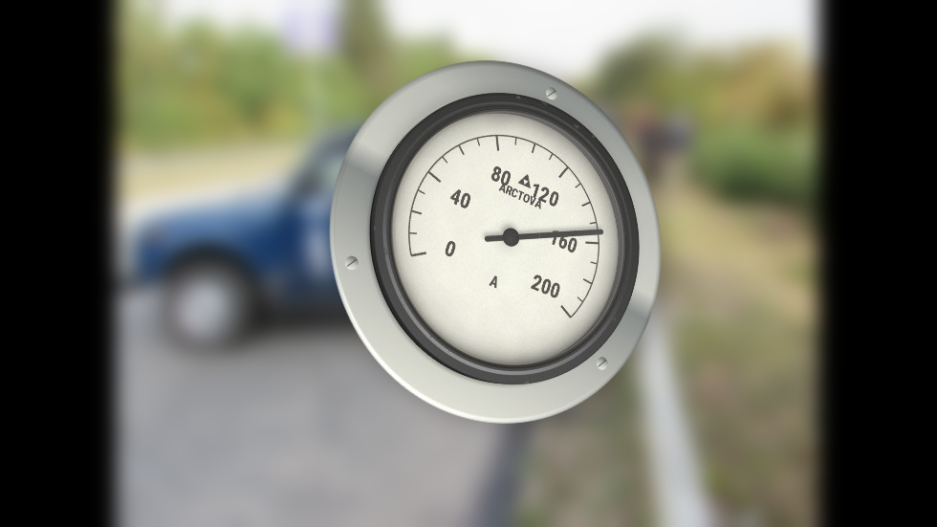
value=155 unit=A
